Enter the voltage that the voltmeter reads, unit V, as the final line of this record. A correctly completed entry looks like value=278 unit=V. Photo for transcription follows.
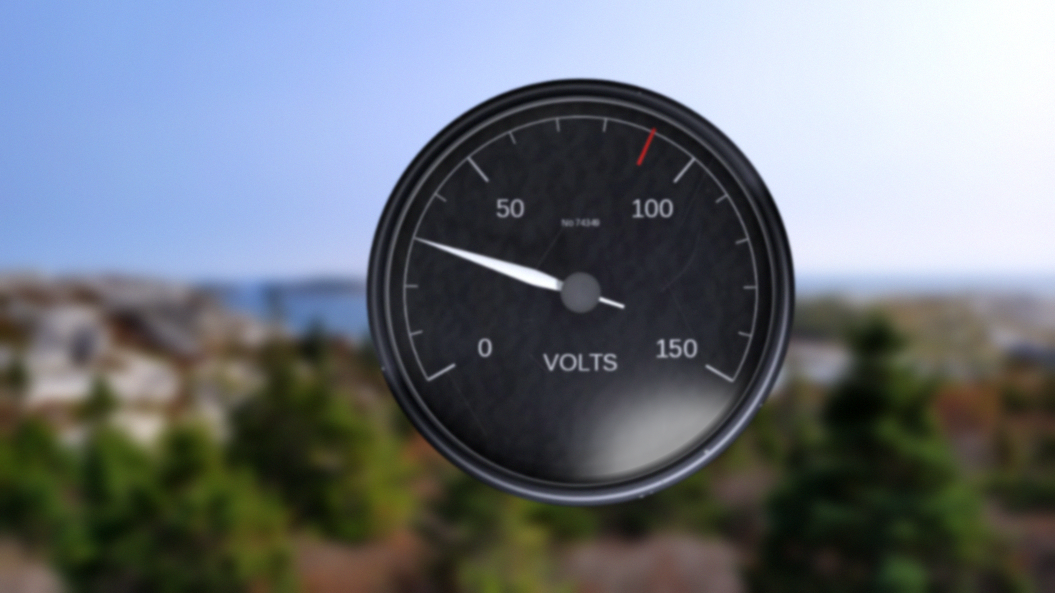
value=30 unit=V
